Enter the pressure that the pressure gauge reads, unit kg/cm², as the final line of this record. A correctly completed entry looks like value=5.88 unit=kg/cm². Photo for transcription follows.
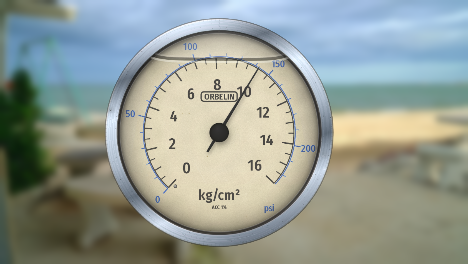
value=10 unit=kg/cm²
